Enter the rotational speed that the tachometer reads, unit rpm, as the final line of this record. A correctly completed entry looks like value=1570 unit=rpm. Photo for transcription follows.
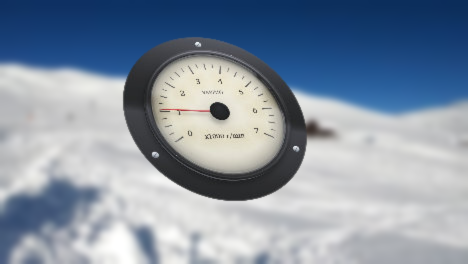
value=1000 unit=rpm
